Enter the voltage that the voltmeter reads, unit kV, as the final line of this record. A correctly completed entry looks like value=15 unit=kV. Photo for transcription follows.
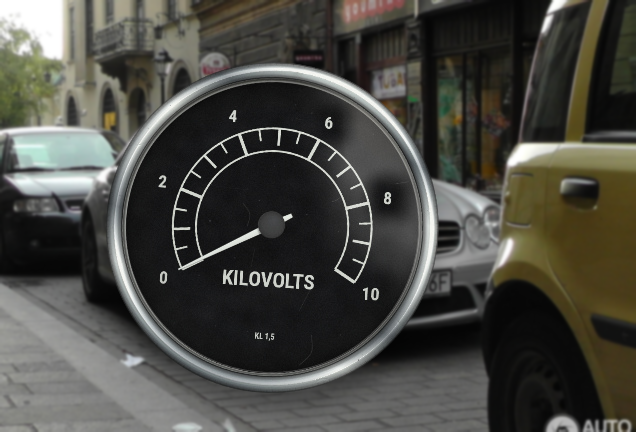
value=0 unit=kV
